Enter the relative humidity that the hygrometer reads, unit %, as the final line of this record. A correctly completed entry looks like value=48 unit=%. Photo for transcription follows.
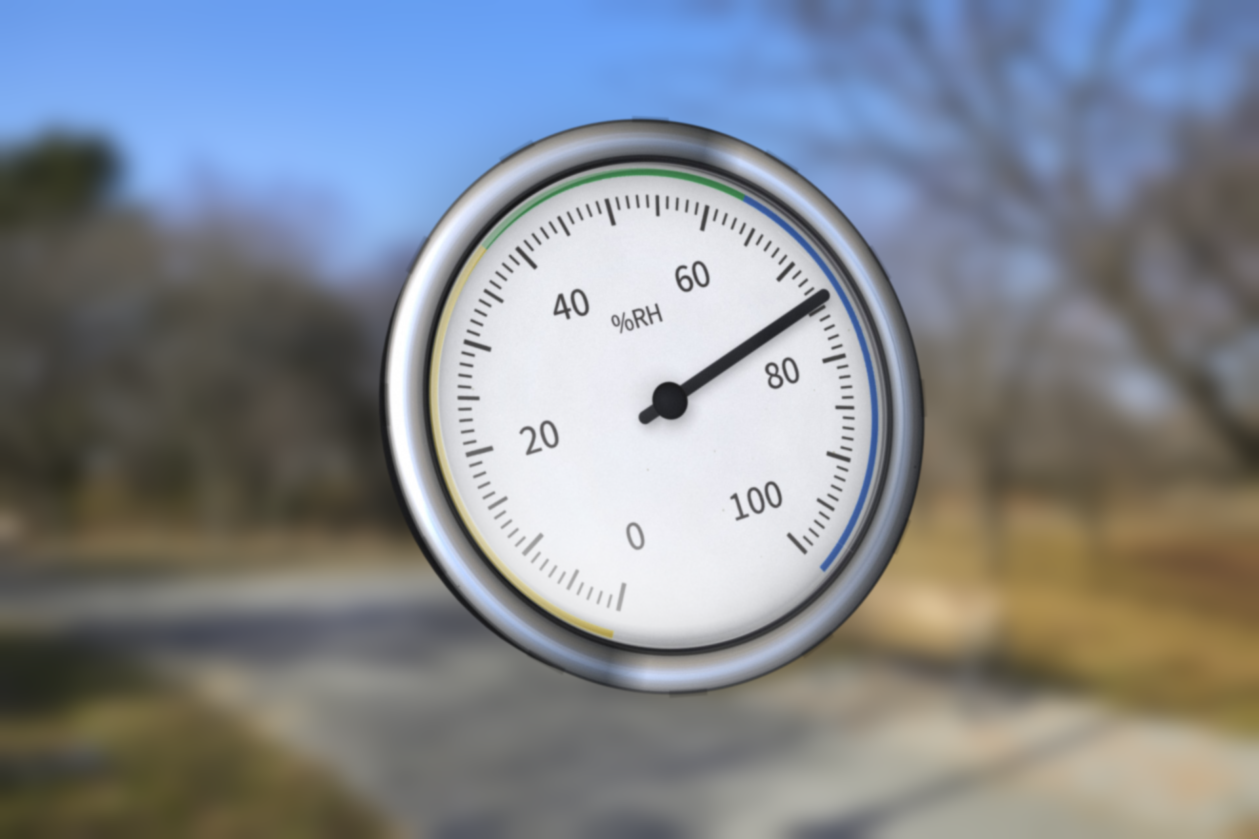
value=74 unit=%
